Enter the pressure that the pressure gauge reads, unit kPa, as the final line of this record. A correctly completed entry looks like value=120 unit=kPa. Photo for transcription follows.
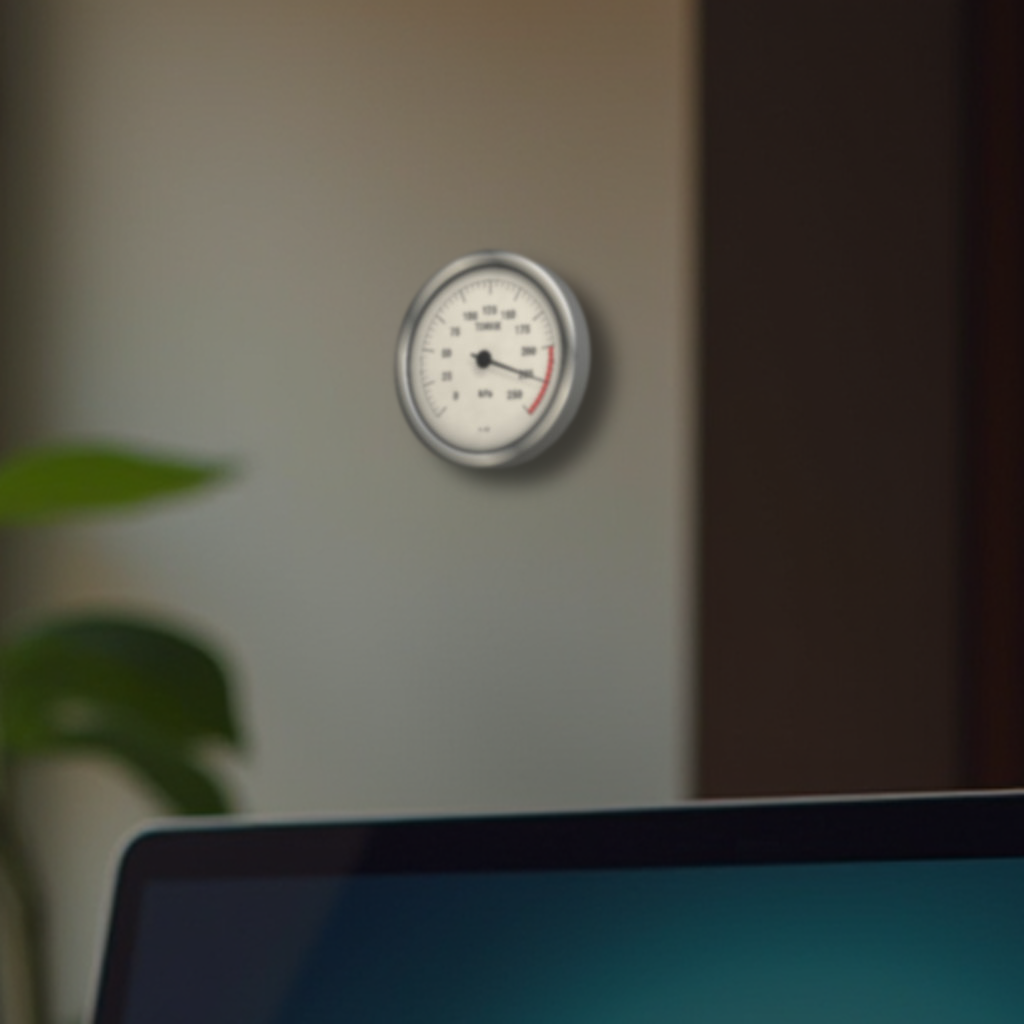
value=225 unit=kPa
